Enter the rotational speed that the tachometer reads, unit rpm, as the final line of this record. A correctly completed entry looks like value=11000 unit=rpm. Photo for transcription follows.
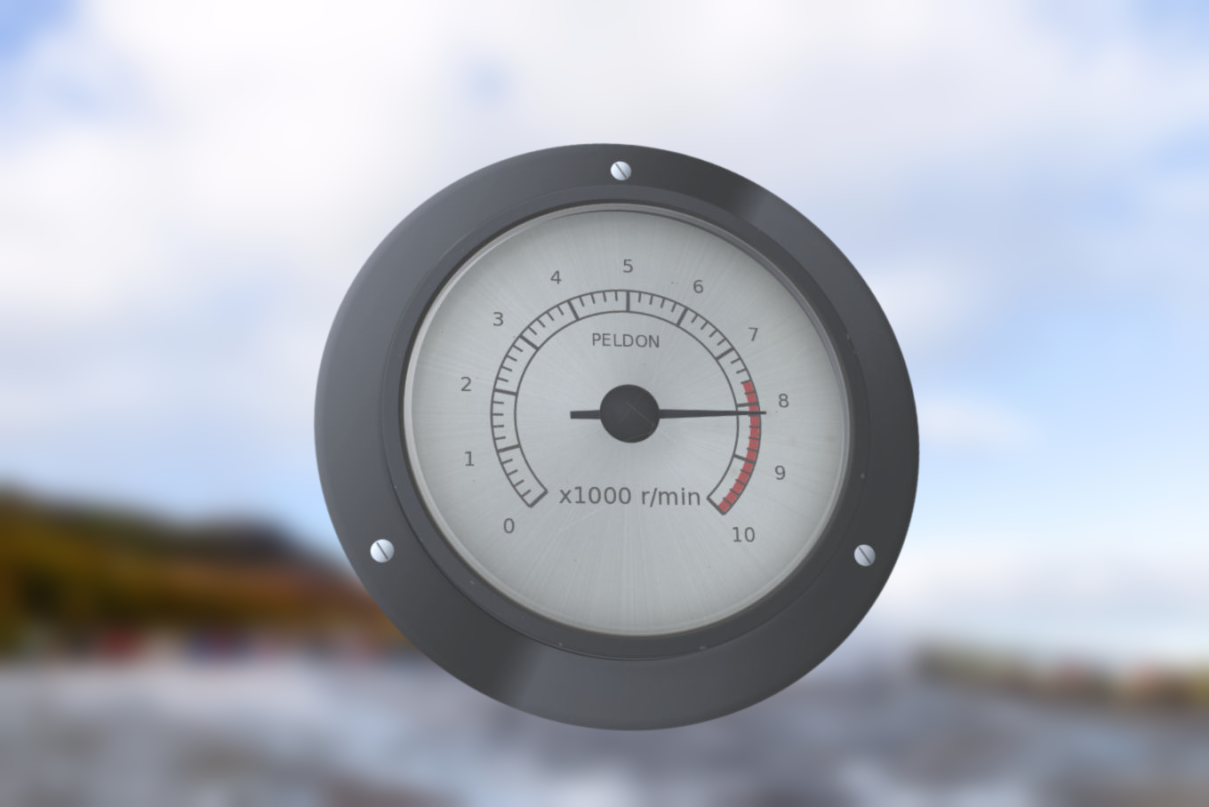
value=8200 unit=rpm
